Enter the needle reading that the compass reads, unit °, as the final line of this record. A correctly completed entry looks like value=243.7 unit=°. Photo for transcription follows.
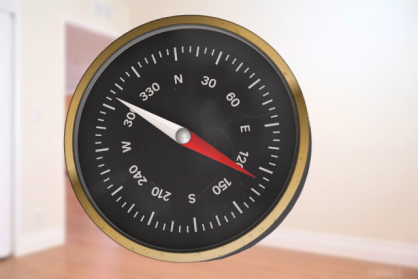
value=127.5 unit=°
